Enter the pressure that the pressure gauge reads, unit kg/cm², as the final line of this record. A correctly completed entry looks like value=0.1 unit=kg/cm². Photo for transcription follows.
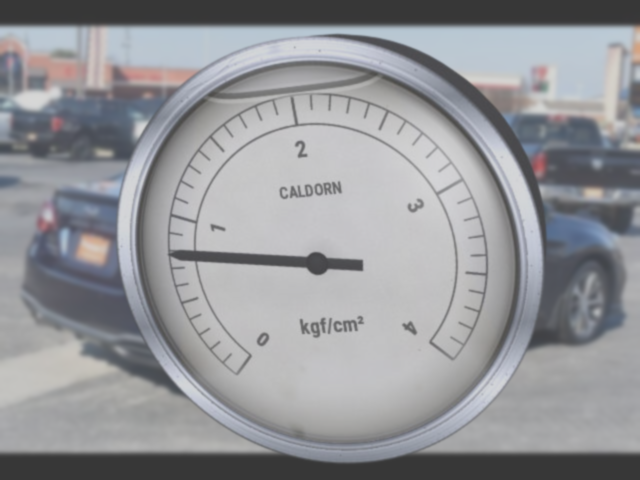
value=0.8 unit=kg/cm²
